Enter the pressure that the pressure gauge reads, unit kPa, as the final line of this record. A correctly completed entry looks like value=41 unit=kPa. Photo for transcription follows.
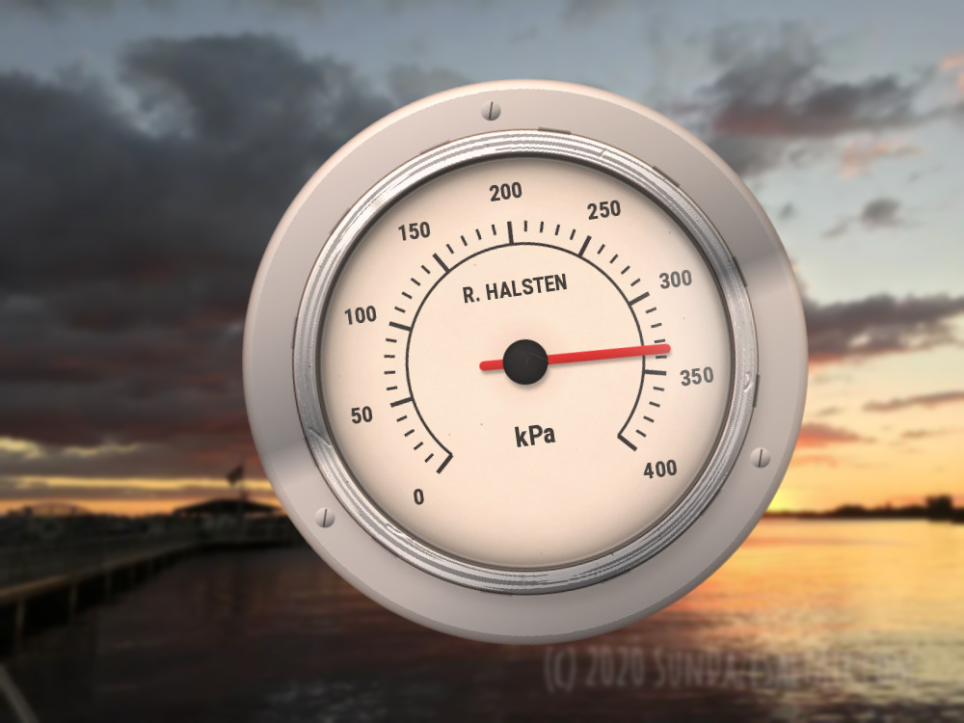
value=335 unit=kPa
